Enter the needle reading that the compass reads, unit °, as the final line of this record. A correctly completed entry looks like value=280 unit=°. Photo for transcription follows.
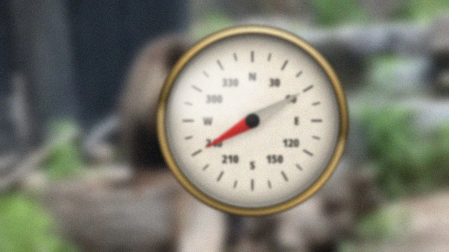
value=240 unit=°
